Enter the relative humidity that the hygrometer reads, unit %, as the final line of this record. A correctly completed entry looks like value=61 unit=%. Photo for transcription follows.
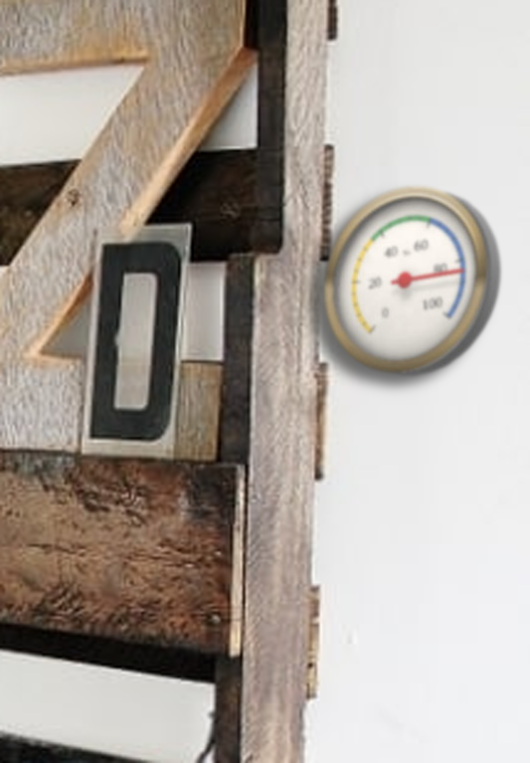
value=84 unit=%
